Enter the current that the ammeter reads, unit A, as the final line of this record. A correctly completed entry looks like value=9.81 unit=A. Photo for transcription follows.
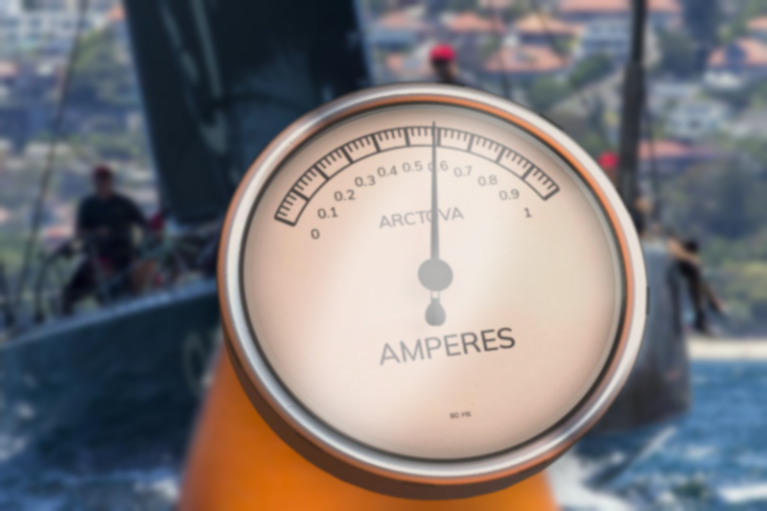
value=0.58 unit=A
